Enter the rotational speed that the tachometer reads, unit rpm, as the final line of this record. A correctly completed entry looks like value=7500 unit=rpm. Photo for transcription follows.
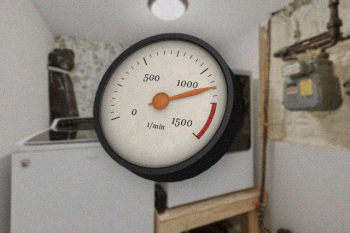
value=1150 unit=rpm
